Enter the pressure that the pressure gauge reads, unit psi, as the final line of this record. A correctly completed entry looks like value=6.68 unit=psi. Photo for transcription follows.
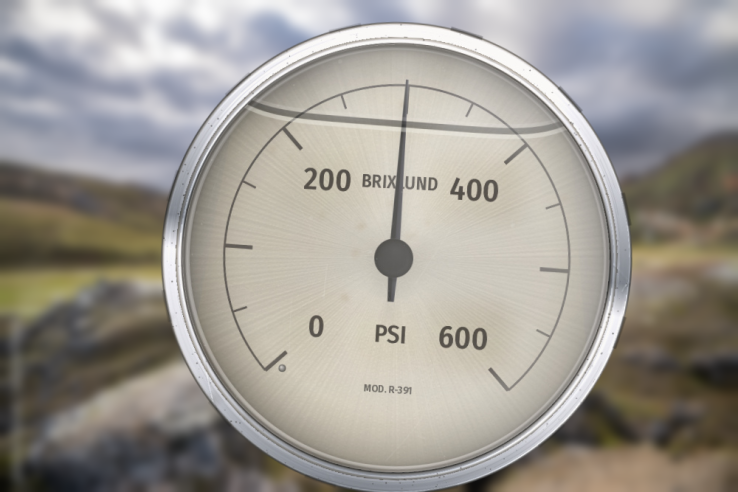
value=300 unit=psi
